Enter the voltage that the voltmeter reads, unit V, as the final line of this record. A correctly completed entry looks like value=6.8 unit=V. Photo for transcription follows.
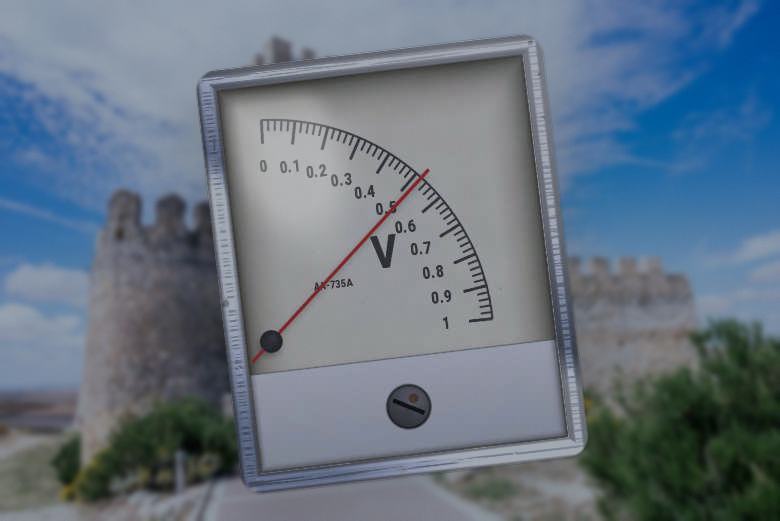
value=0.52 unit=V
